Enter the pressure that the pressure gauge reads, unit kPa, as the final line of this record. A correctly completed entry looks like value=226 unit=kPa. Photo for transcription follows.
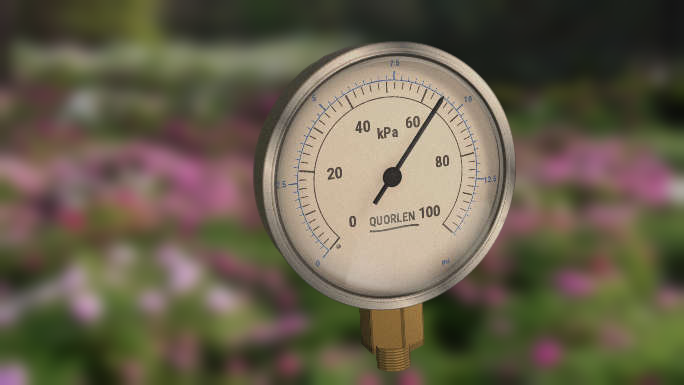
value=64 unit=kPa
